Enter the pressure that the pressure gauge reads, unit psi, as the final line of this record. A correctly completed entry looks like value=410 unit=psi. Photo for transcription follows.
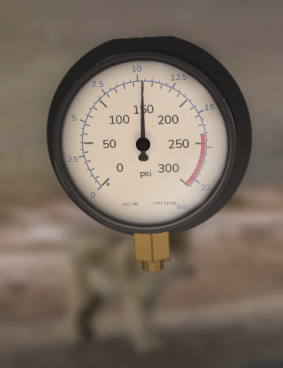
value=150 unit=psi
